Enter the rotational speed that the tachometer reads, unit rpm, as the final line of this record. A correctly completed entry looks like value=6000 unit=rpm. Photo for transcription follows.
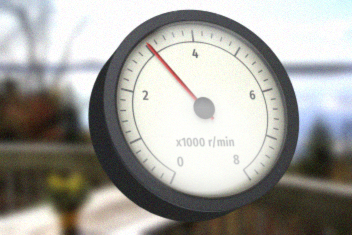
value=3000 unit=rpm
